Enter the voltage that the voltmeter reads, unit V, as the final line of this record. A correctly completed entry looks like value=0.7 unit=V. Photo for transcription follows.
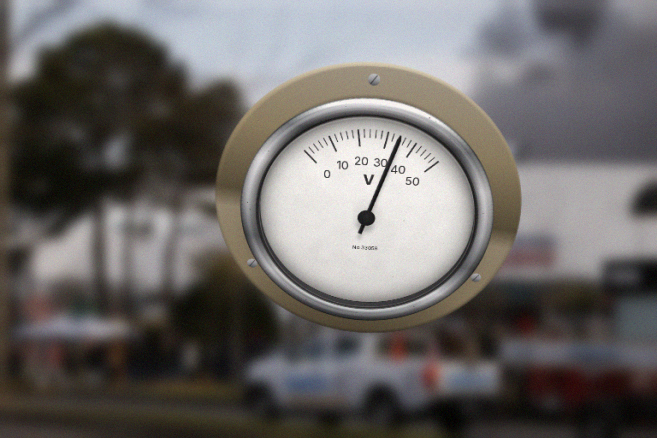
value=34 unit=V
